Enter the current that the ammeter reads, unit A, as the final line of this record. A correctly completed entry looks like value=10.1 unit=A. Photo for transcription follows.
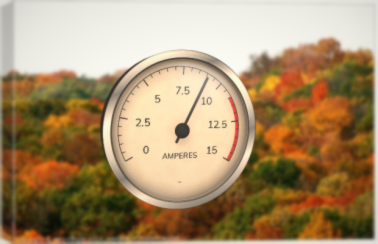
value=9 unit=A
